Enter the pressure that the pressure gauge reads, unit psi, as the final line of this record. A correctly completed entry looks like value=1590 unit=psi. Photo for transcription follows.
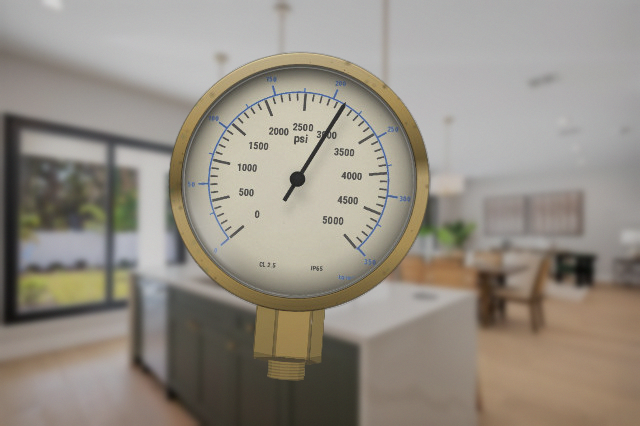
value=3000 unit=psi
